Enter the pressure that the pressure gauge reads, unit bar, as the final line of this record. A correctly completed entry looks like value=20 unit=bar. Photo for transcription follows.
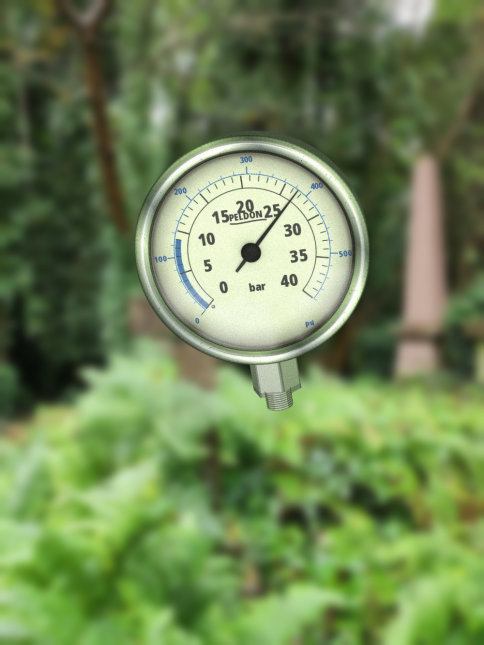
value=26.5 unit=bar
